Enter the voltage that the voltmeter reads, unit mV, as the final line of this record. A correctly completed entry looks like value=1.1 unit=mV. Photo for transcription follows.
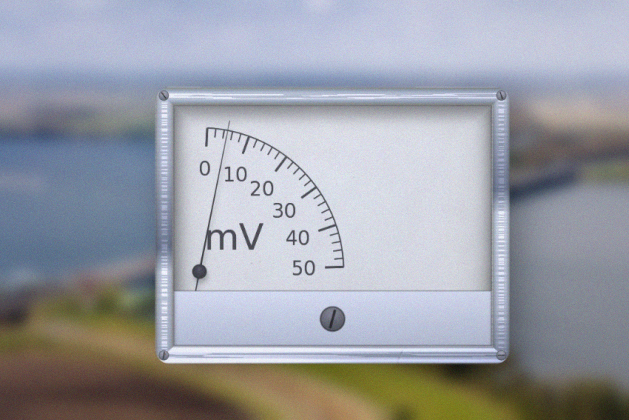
value=5 unit=mV
